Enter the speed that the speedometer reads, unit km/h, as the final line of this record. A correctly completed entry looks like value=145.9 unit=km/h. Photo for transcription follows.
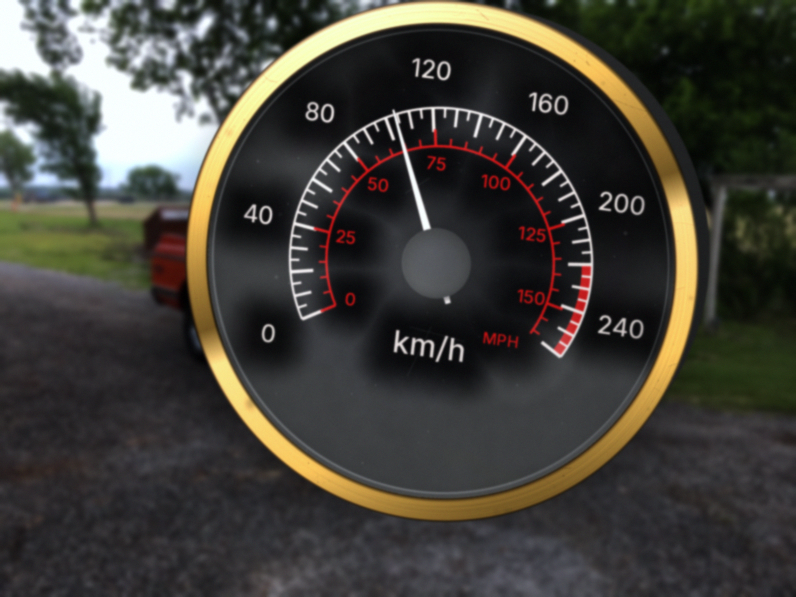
value=105 unit=km/h
